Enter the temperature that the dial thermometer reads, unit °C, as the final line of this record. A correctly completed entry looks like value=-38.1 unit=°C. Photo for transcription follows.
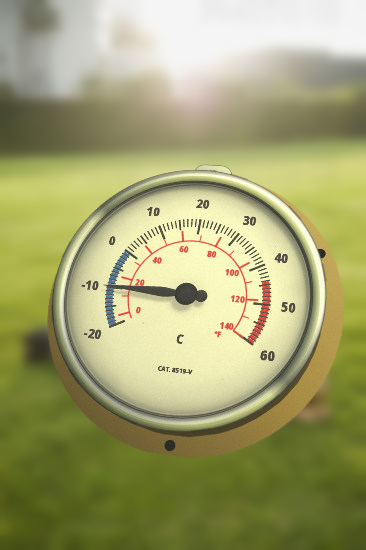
value=-10 unit=°C
